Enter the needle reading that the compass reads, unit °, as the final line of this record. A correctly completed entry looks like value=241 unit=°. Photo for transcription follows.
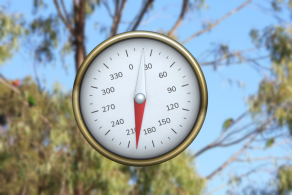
value=200 unit=°
